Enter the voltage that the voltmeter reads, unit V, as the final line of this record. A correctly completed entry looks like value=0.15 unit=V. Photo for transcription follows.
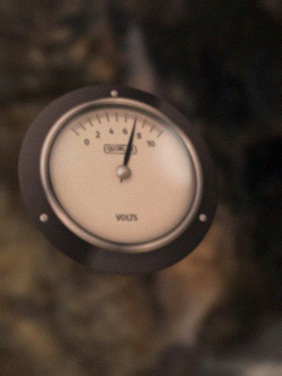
value=7 unit=V
